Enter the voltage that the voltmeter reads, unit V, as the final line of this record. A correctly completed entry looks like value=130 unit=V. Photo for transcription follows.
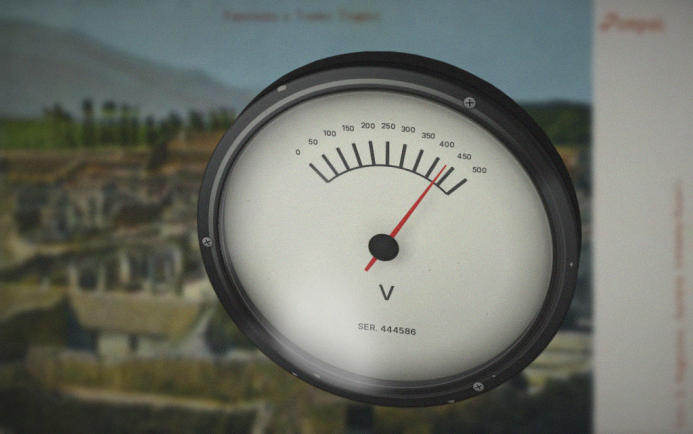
value=425 unit=V
